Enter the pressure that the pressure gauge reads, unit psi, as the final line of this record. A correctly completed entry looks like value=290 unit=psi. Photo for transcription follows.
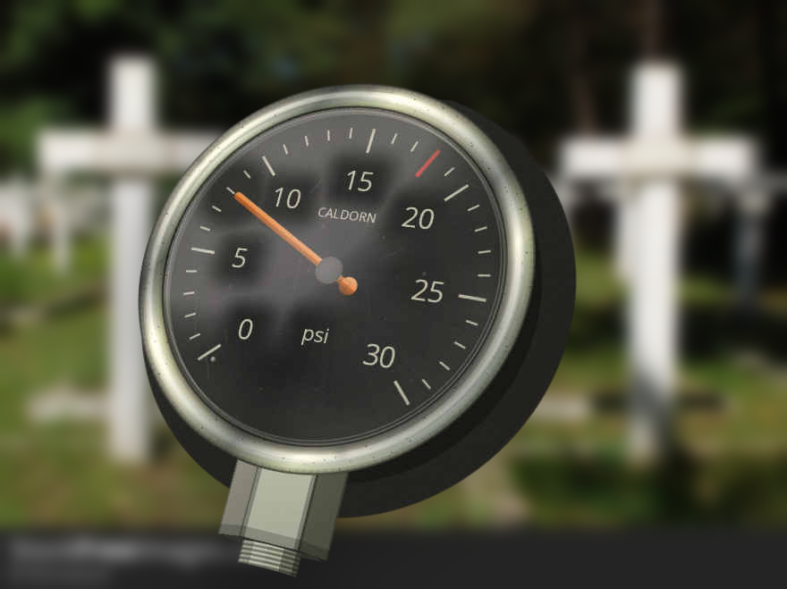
value=8 unit=psi
